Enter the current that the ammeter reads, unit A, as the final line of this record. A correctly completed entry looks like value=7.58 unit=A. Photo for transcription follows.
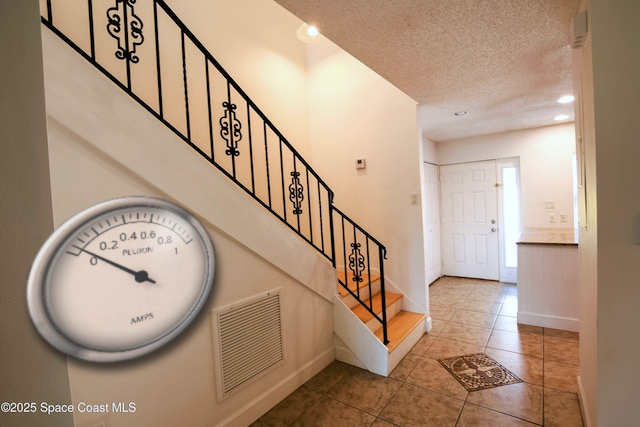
value=0.05 unit=A
